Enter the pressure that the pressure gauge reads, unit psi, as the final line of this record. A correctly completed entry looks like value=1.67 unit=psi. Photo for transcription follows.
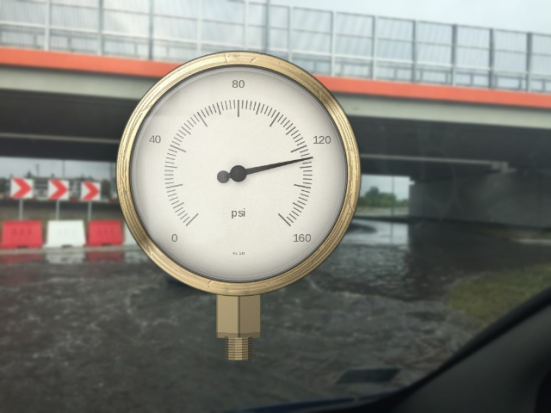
value=126 unit=psi
